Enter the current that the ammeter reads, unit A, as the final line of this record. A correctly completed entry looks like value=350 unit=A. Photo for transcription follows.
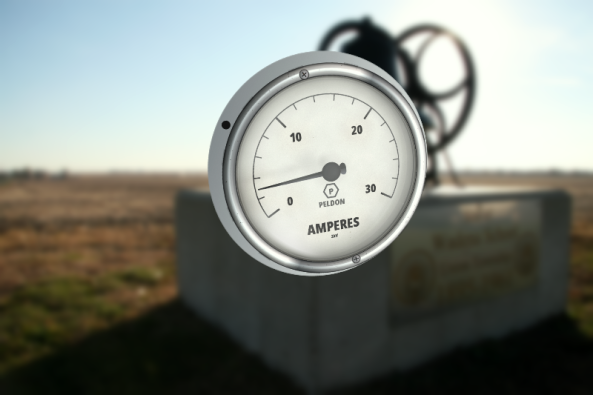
value=3 unit=A
